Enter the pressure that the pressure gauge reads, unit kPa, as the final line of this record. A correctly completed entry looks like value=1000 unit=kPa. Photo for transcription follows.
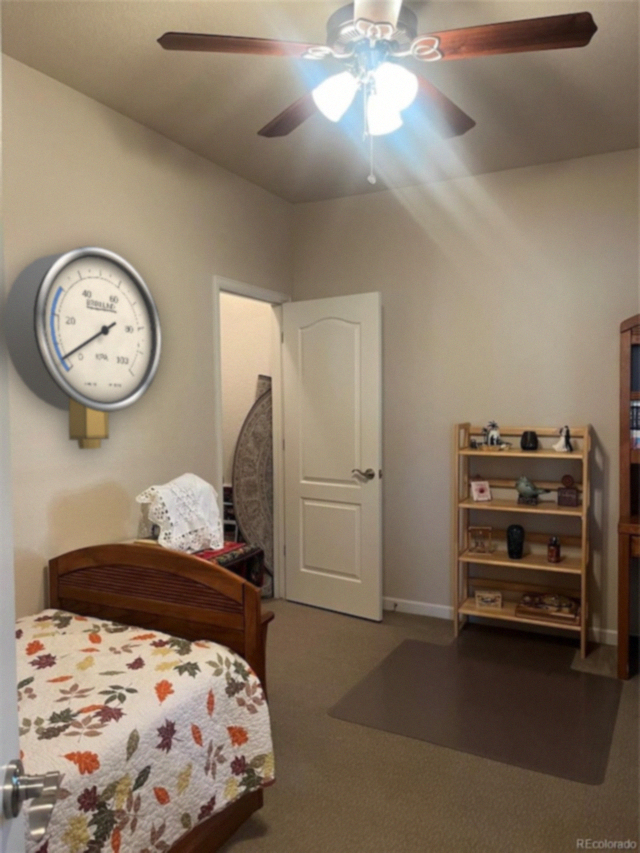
value=5 unit=kPa
